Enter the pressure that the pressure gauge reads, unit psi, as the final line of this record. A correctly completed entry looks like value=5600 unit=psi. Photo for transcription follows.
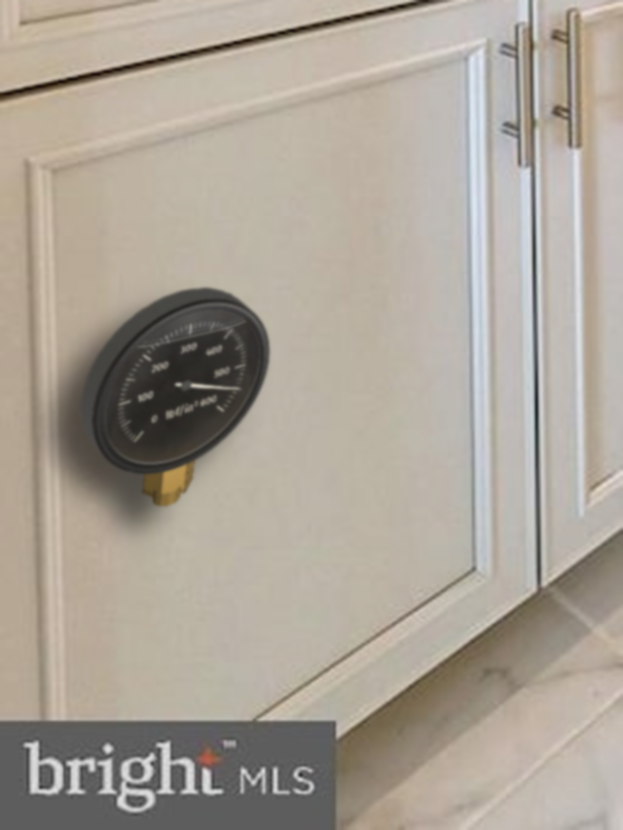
value=550 unit=psi
